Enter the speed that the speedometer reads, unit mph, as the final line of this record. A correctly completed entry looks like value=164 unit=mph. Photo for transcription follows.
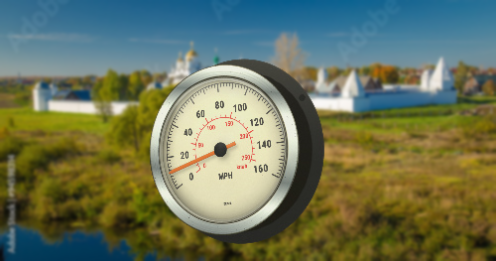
value=10 unit=mph
